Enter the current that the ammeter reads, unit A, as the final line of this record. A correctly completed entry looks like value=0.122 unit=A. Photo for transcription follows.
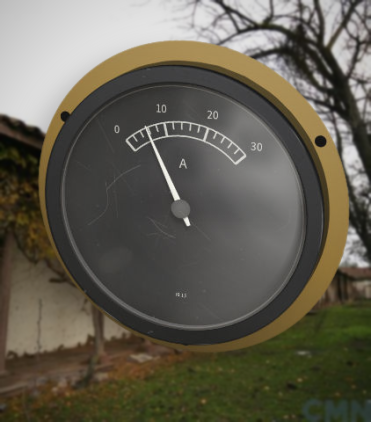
value=6 unit=A
